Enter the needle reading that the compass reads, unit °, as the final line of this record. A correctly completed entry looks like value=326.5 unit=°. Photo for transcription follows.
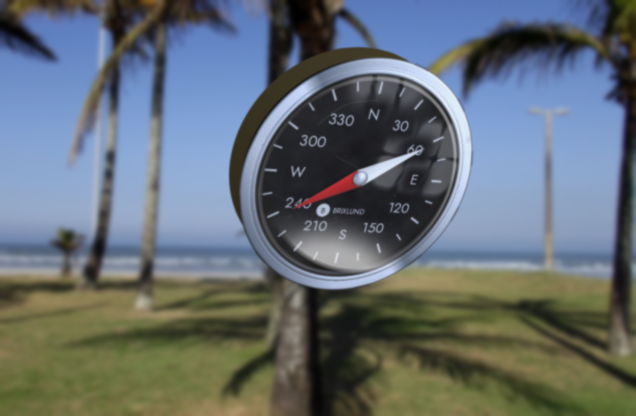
value=240 unit=°
